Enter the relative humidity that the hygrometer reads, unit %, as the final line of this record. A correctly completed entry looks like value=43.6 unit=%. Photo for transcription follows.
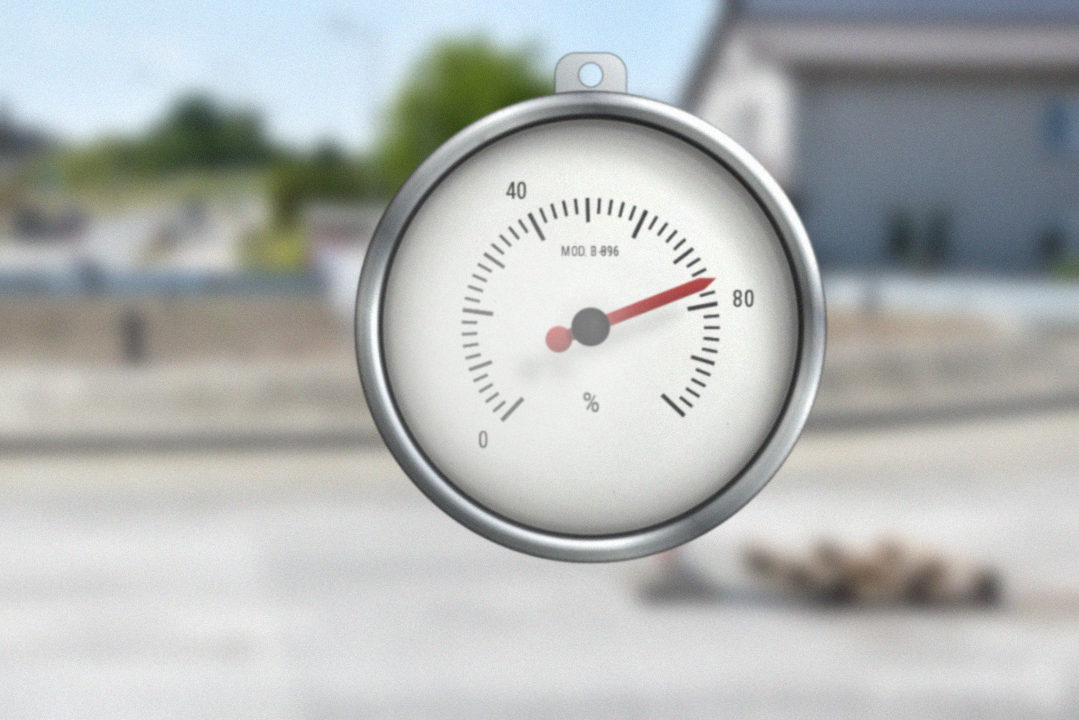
value=76 unit=%
